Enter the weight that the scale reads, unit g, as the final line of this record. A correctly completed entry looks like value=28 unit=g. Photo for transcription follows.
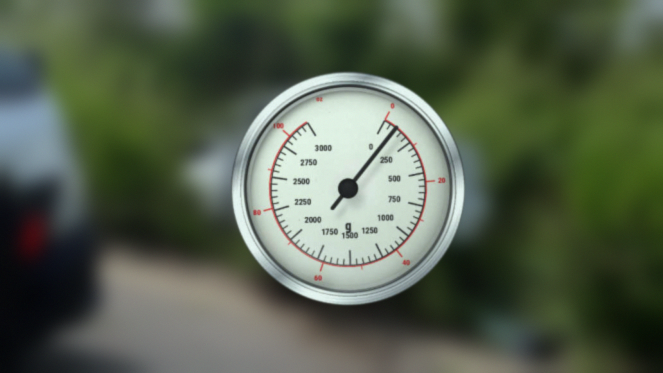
value=100 unit=g
